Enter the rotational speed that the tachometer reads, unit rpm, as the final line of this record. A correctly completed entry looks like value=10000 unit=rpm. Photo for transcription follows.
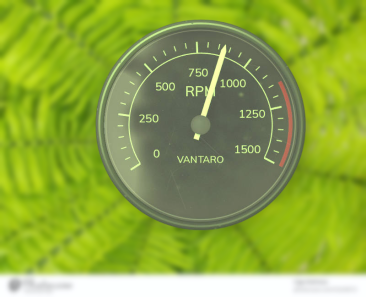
value=875 unit=rpm
